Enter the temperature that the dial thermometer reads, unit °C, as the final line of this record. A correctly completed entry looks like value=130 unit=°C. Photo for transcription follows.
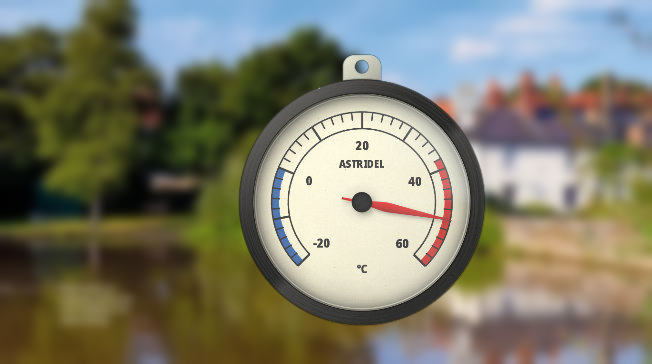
value=50 unit=°C
